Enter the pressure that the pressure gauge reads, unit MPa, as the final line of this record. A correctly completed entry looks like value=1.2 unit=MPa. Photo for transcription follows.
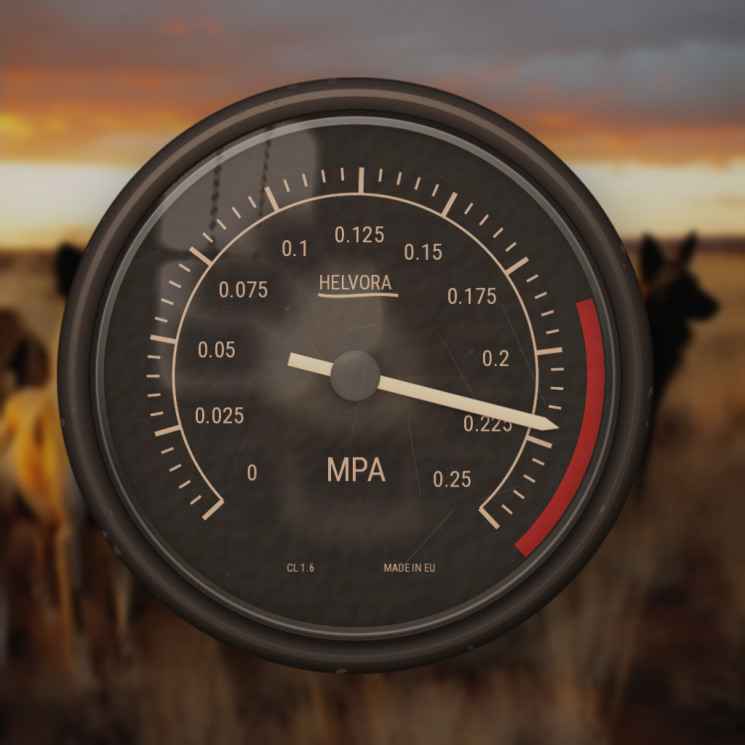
value=0.22 unit=MPa
